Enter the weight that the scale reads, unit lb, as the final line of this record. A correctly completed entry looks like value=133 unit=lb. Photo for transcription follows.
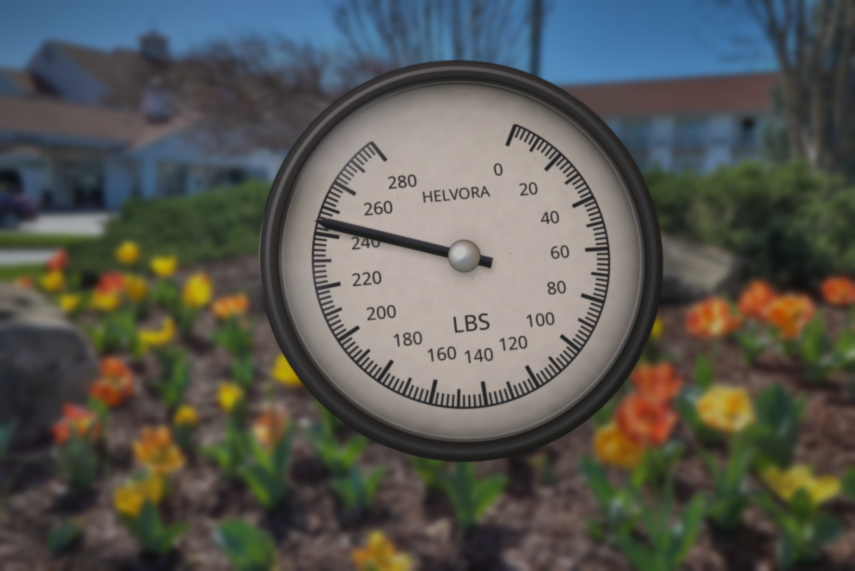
value=244 unit=lb
